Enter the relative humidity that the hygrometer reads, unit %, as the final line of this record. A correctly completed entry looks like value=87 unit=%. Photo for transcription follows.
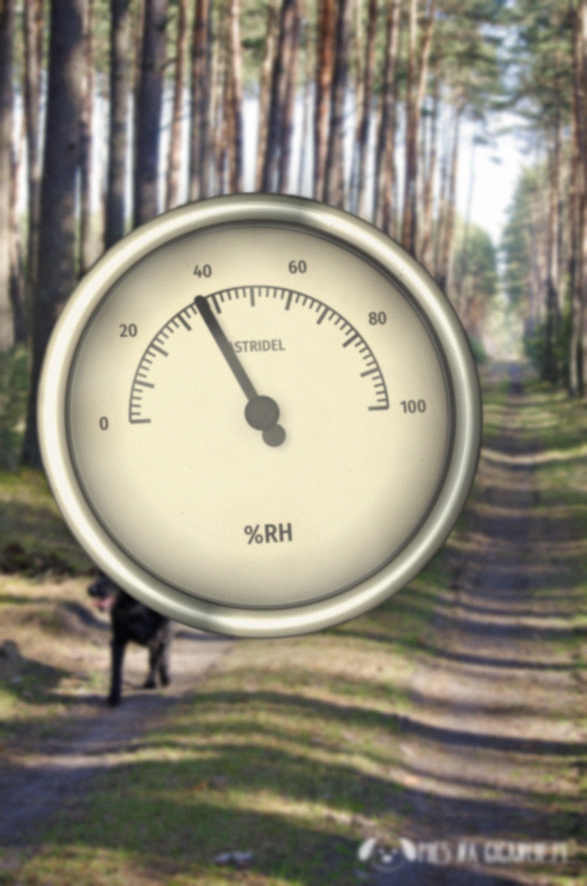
value=36 unit=%
